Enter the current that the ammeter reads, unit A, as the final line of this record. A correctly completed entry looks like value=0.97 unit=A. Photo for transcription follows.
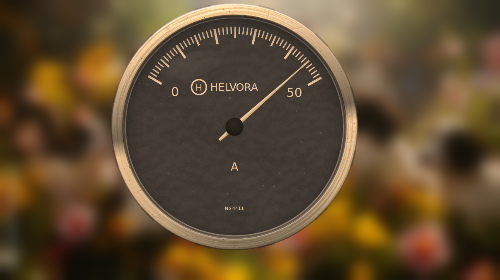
value=45 unit=A
